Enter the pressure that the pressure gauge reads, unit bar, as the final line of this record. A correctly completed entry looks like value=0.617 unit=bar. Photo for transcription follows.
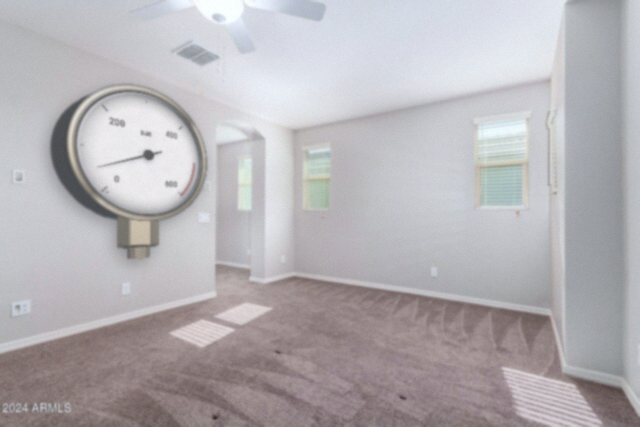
value=50 unit=bar
